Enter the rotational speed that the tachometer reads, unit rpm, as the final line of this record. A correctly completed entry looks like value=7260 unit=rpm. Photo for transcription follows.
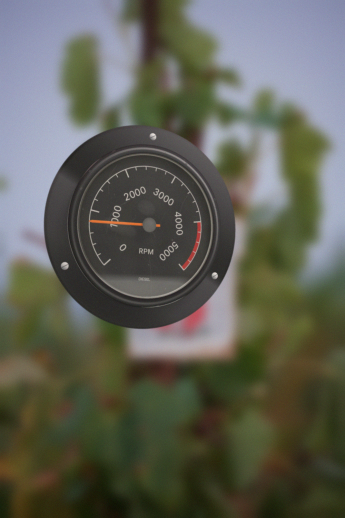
value=800 unit=rpm
